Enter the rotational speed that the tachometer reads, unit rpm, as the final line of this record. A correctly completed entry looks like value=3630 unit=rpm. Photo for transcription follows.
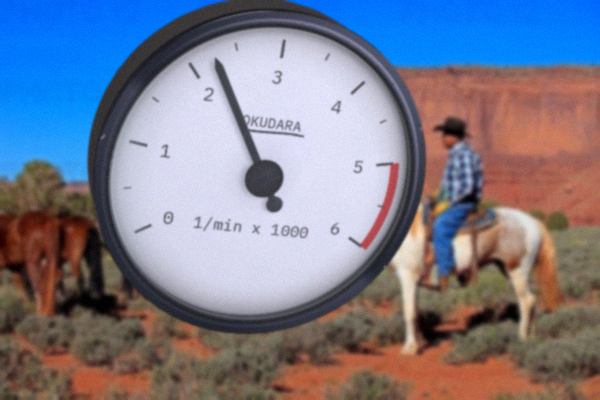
value=2250 unit=rpm
